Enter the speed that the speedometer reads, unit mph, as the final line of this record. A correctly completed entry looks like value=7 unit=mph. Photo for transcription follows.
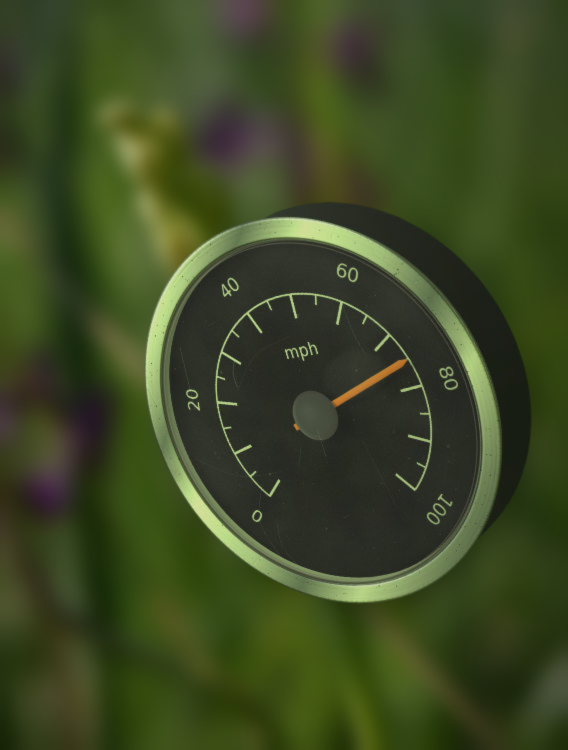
value=75 unit=mph
